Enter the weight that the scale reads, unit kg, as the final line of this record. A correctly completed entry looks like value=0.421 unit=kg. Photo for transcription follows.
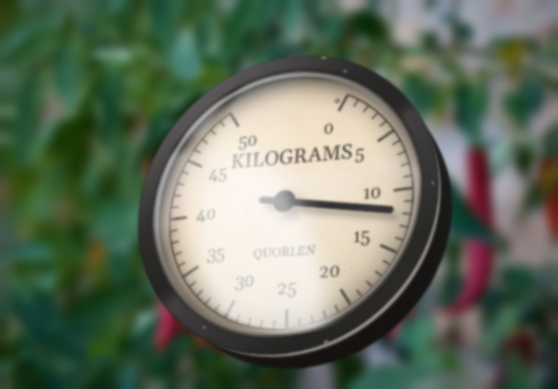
value=12 unit=kg
